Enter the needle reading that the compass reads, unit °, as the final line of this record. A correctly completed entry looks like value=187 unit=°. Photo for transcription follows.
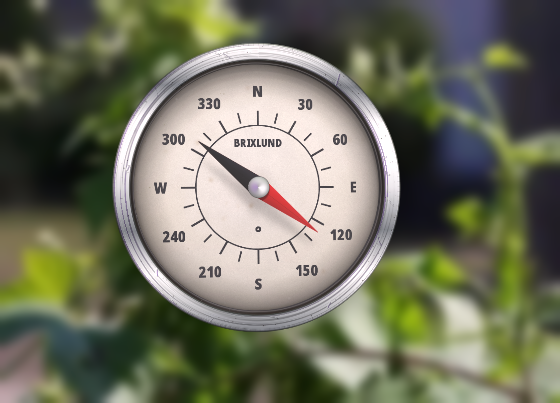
value=127.5 unit=°
